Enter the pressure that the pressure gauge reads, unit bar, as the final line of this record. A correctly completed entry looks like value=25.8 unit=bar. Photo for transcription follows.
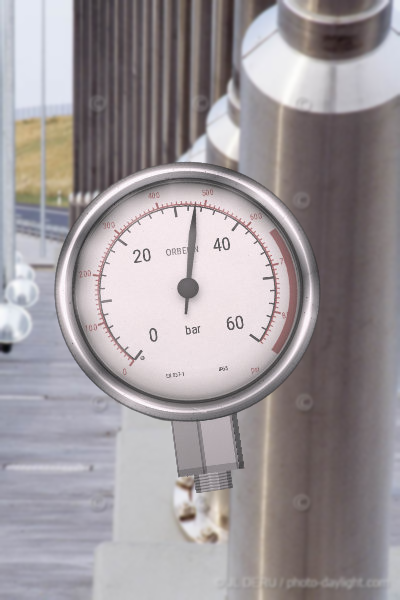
value=33 unit=bar
